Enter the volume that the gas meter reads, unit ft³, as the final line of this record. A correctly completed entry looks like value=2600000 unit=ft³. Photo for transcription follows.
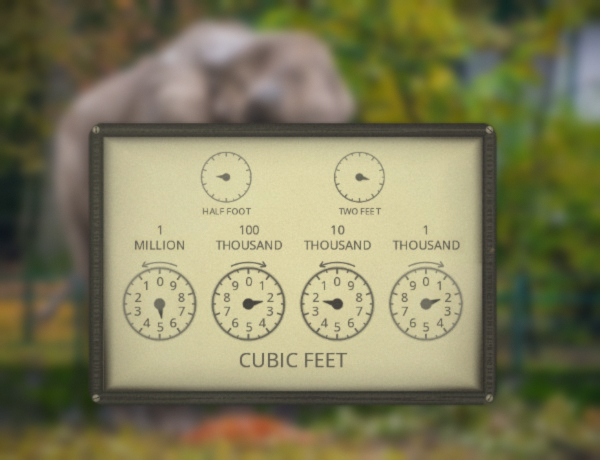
value=522200 unit=ft³
